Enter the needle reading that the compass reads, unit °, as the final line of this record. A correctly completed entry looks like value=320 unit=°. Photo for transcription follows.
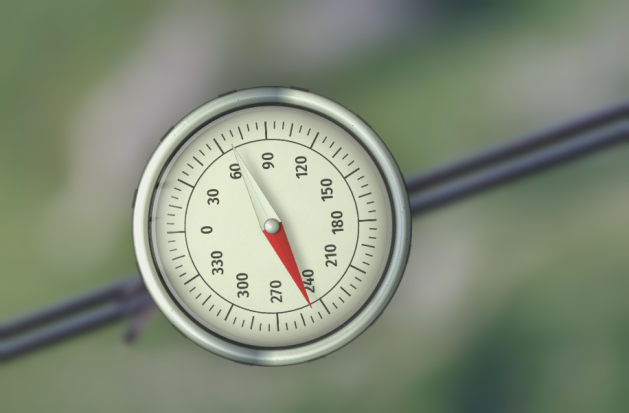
value=247.5 unit=°
